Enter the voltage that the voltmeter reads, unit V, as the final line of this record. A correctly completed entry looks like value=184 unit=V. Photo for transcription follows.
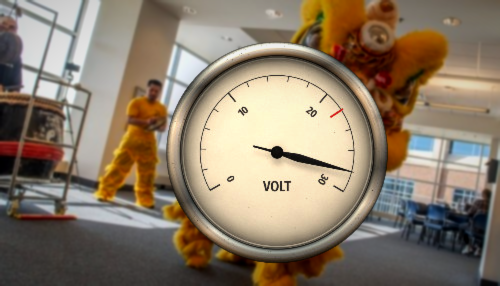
value=28 unit=V
